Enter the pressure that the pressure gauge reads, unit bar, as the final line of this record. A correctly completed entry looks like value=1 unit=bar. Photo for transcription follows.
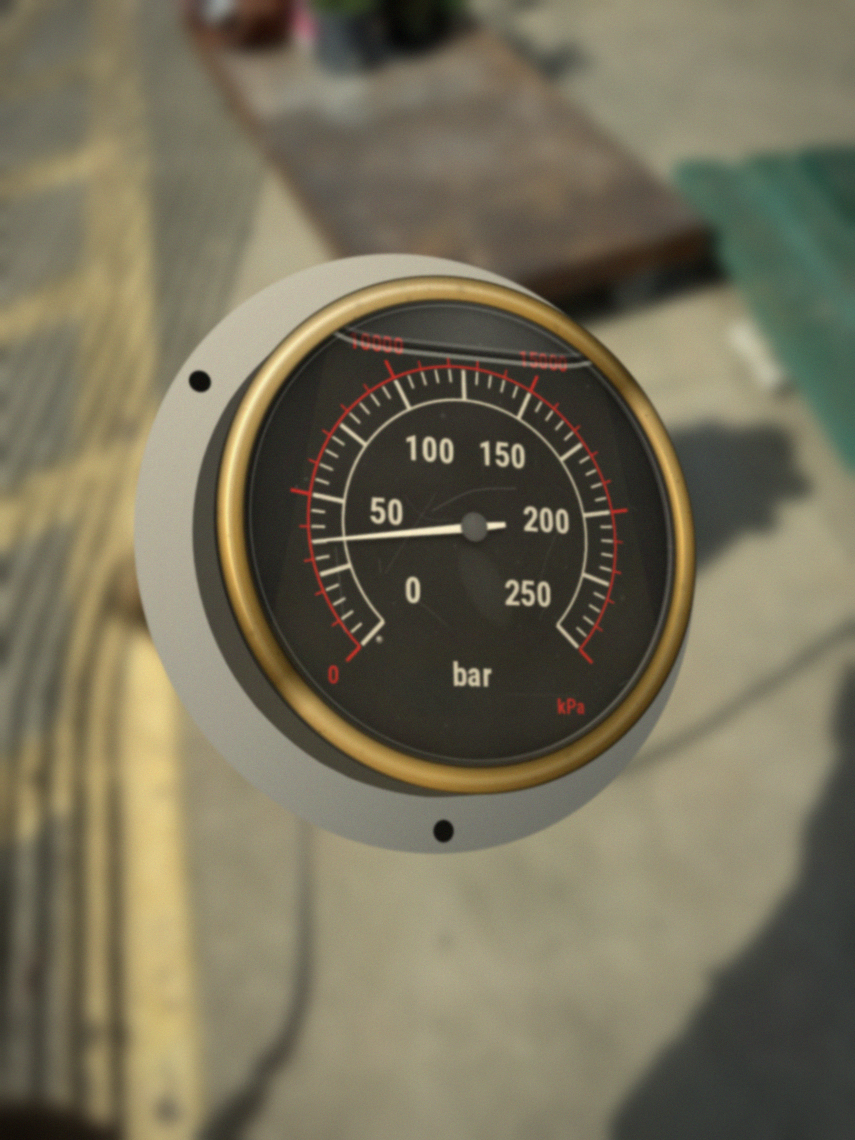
value=35 unit=bar
